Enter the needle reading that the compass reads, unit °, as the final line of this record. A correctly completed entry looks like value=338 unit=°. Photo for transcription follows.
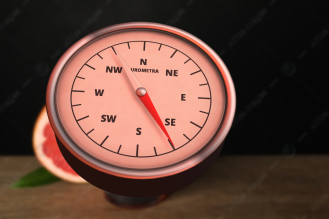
value=150 unit=°
